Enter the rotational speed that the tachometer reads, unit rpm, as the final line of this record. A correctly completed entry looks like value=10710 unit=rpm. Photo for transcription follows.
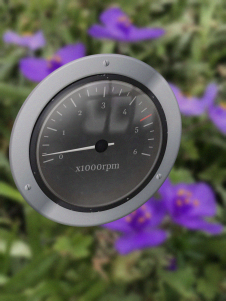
value=250 unit=rpm
